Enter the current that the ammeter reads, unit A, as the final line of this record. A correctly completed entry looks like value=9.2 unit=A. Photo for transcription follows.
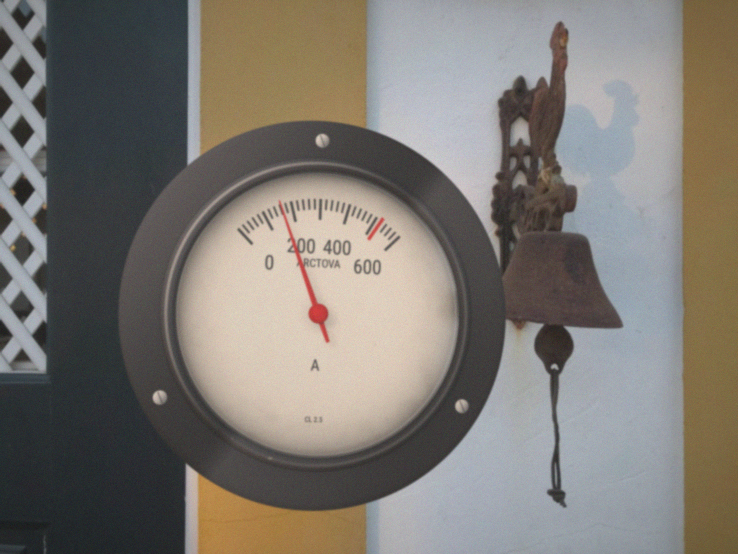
value=160 unit=A
